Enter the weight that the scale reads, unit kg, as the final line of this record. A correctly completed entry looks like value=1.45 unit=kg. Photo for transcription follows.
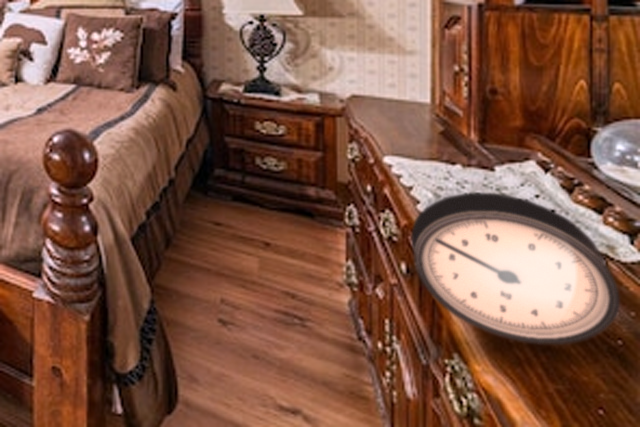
value=8.5 unit=kg
